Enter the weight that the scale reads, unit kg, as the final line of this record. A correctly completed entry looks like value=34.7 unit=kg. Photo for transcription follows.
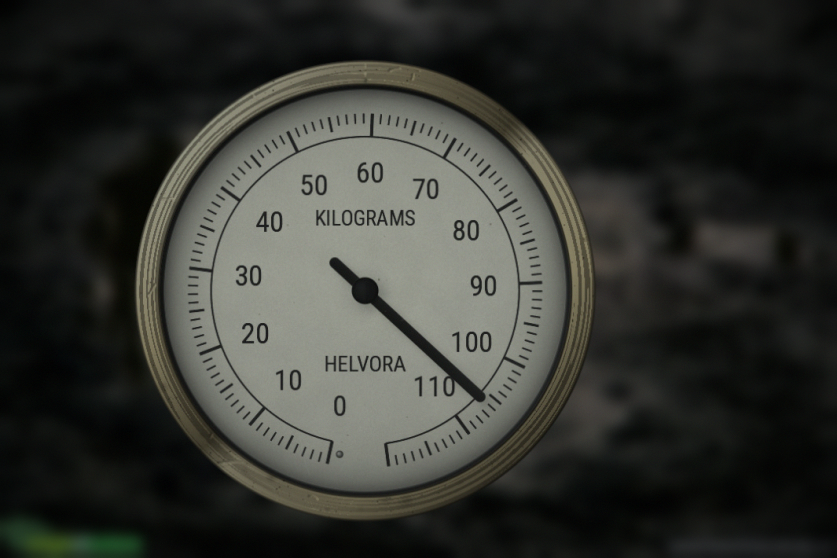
value=106 unit=kg
